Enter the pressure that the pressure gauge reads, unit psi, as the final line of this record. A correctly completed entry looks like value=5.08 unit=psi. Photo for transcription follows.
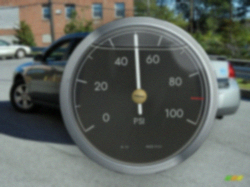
value=50 unit=psi
